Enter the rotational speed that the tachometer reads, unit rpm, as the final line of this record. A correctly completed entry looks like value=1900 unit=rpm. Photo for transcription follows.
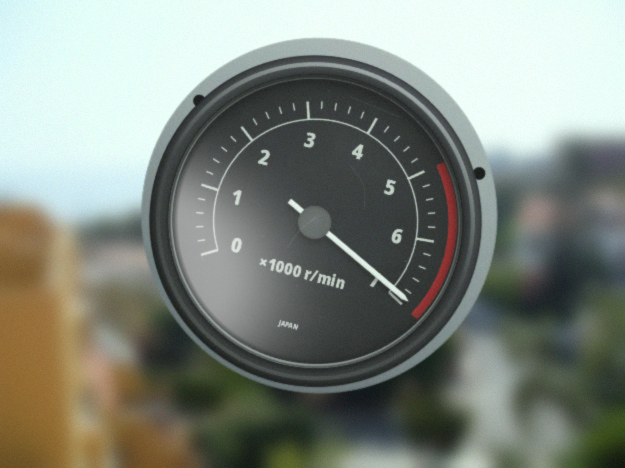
value=6900 unit=rpm
